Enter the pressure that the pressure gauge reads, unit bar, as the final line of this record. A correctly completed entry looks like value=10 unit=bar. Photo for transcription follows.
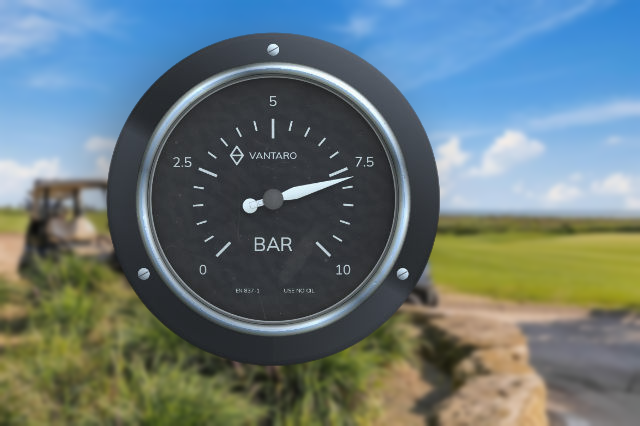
value=7.75 unit=bar
